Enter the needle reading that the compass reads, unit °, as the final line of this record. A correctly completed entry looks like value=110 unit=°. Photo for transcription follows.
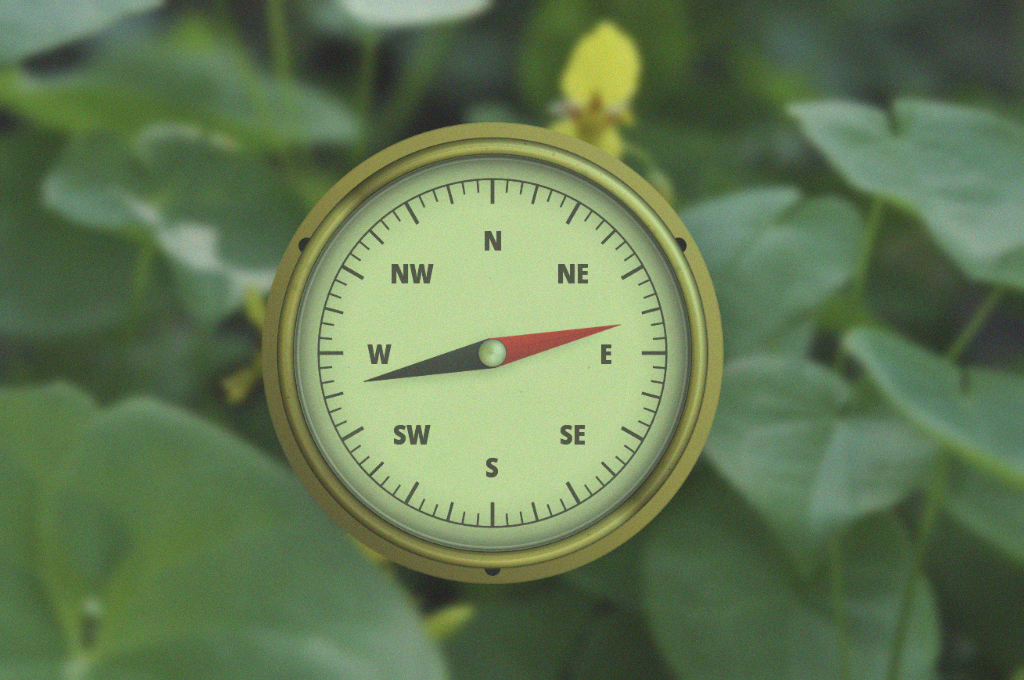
value=77.5 unit=°
